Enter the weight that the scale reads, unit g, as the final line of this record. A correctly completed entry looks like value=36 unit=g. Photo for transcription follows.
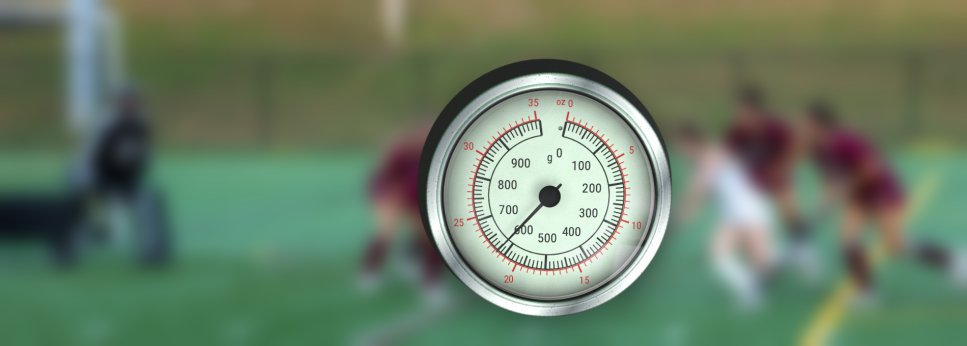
value=620 unit=g
